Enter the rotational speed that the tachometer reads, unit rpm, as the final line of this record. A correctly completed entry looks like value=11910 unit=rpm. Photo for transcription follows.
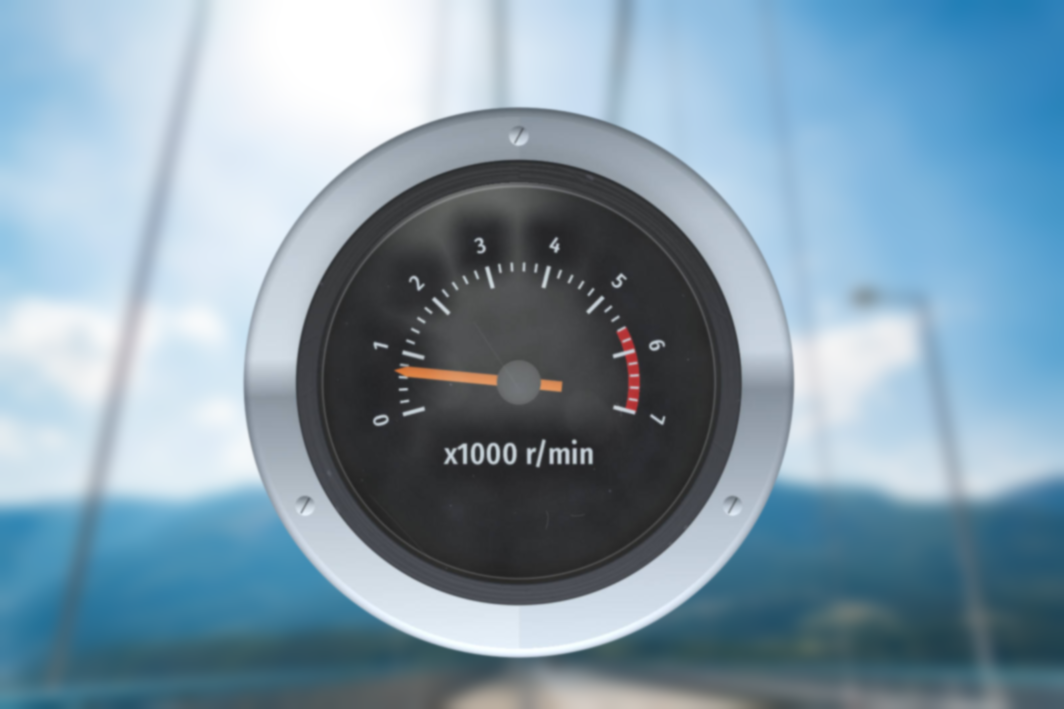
value=700 unit=rpm
